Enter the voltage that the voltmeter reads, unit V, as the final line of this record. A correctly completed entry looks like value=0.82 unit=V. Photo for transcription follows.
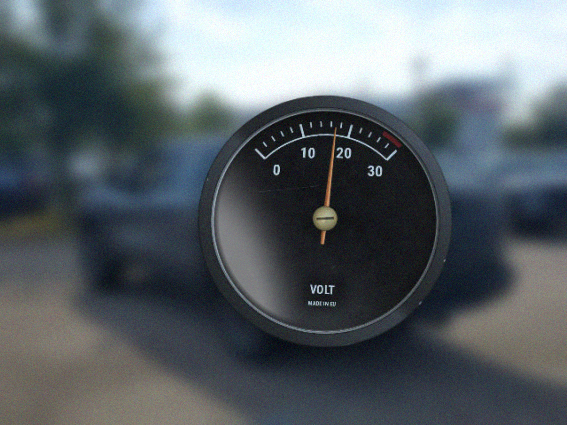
value=17 unit=V
